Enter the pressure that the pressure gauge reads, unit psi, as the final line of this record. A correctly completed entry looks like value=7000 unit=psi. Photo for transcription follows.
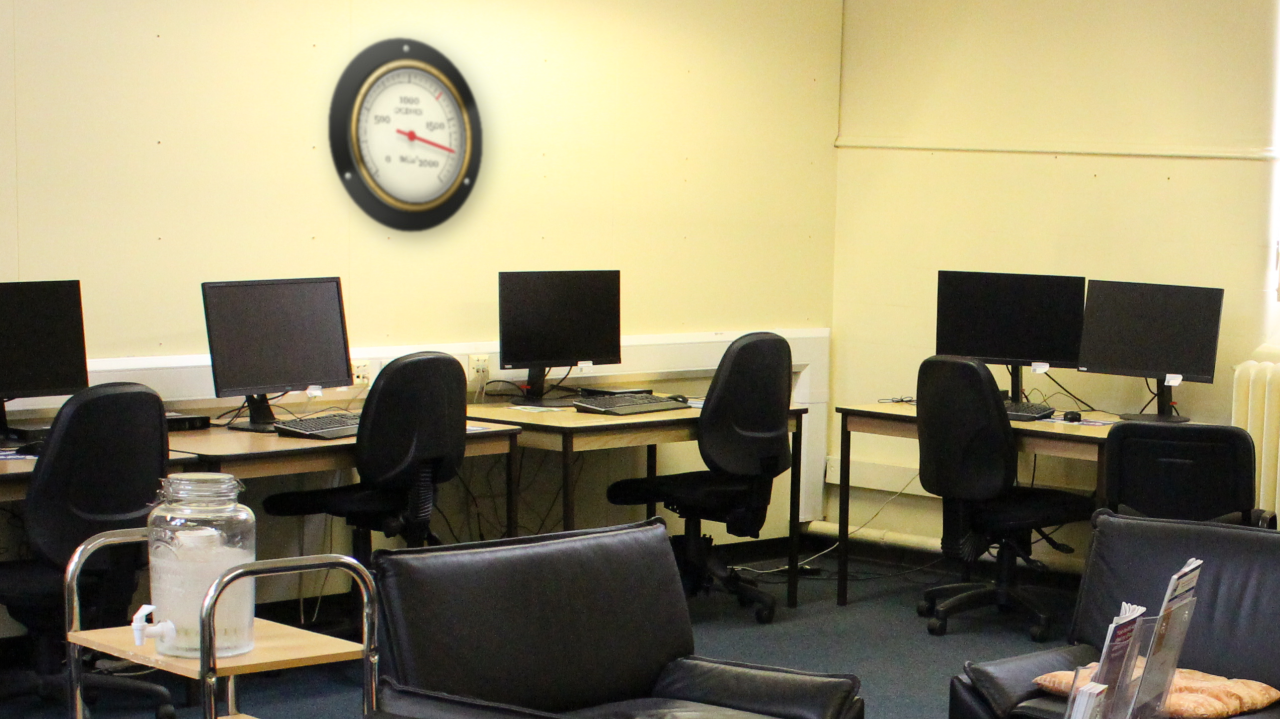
value=1750 unit=psi
